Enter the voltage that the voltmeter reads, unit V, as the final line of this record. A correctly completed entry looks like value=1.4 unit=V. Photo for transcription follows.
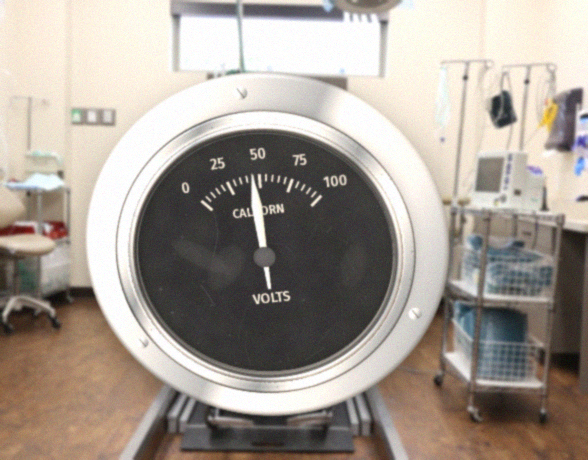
value=45 unit=V
